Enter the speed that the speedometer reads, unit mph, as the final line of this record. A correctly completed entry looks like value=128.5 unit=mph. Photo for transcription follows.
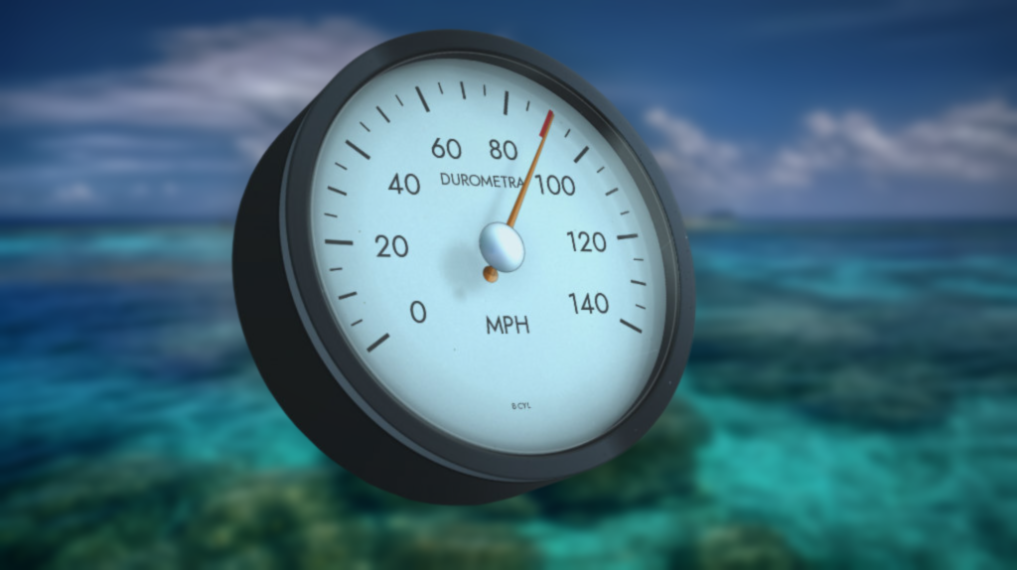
value=90 unit=mph
